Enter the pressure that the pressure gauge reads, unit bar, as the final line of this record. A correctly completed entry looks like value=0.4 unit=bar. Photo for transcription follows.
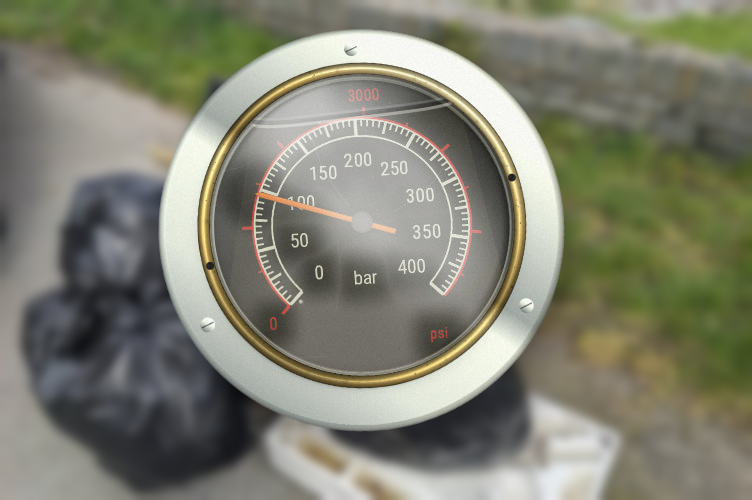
value=95 unit=bar
